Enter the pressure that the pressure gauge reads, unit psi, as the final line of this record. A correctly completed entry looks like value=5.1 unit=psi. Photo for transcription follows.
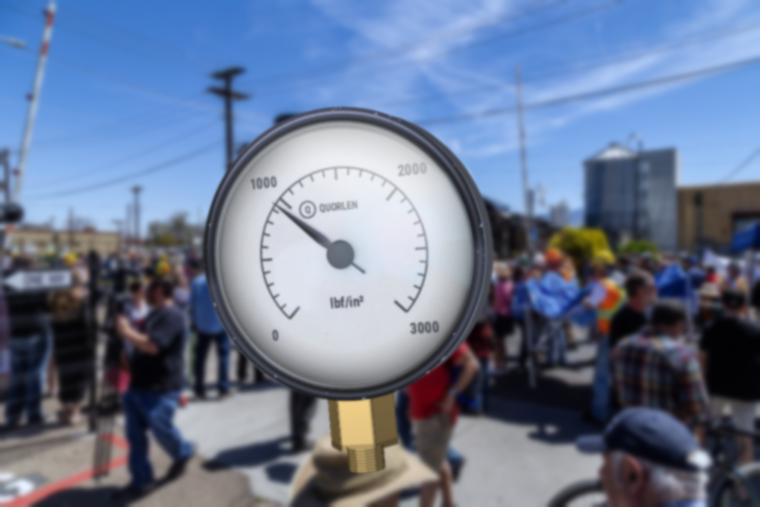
value=950 unit=psi
